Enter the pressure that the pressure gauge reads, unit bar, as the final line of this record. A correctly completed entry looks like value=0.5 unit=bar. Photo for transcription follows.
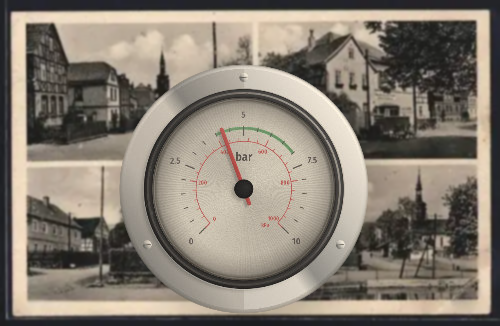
value=4.25 unit=bar
